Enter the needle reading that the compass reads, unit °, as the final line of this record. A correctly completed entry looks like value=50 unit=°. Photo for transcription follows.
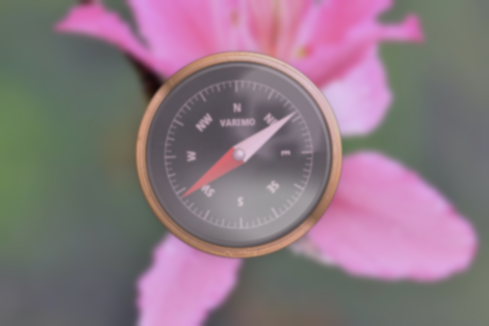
value=235 unit=°
